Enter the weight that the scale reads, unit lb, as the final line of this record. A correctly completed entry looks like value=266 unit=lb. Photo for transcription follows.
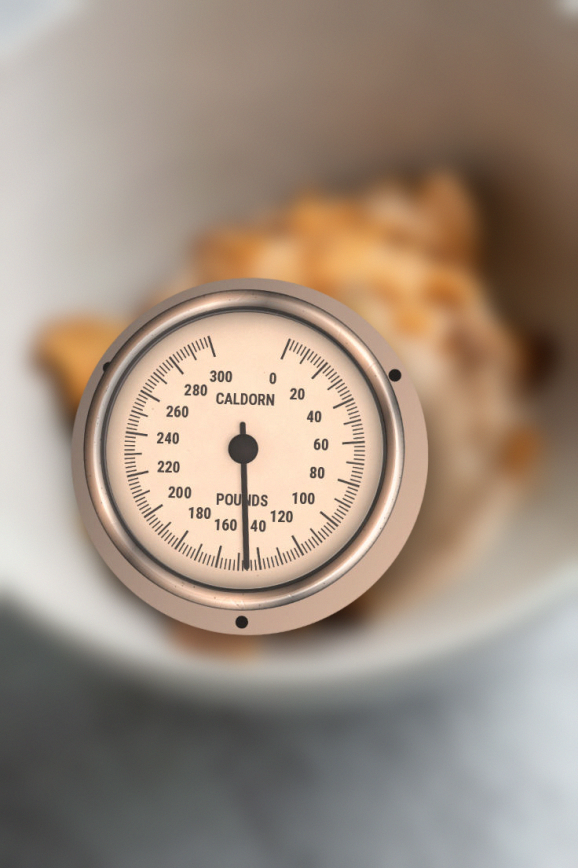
value=146 unit=lb
